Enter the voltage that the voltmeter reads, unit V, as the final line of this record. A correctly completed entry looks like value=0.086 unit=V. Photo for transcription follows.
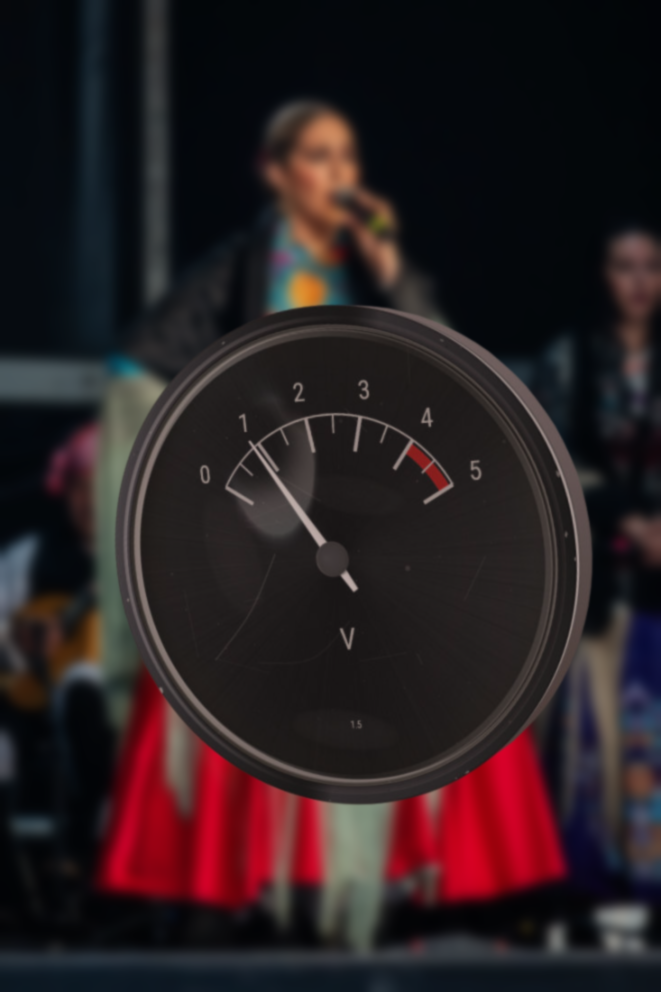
value=1 unit=V
